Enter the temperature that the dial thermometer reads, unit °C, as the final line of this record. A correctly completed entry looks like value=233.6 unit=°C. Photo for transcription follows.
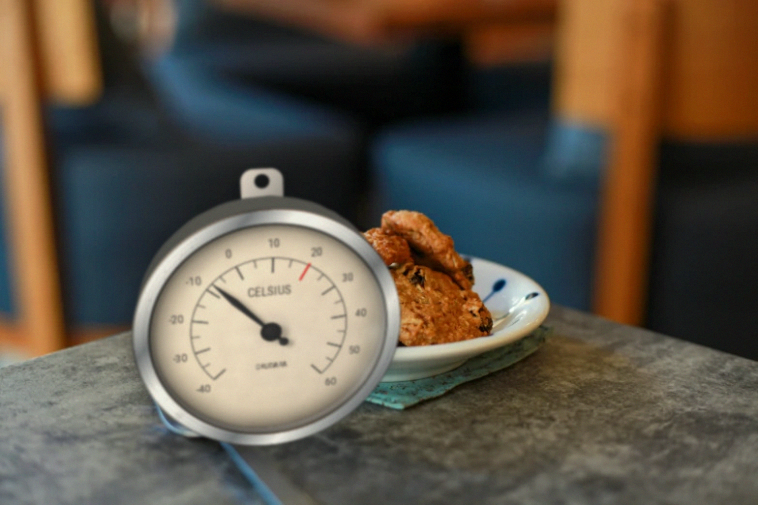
value=-7.5 unit=°C
